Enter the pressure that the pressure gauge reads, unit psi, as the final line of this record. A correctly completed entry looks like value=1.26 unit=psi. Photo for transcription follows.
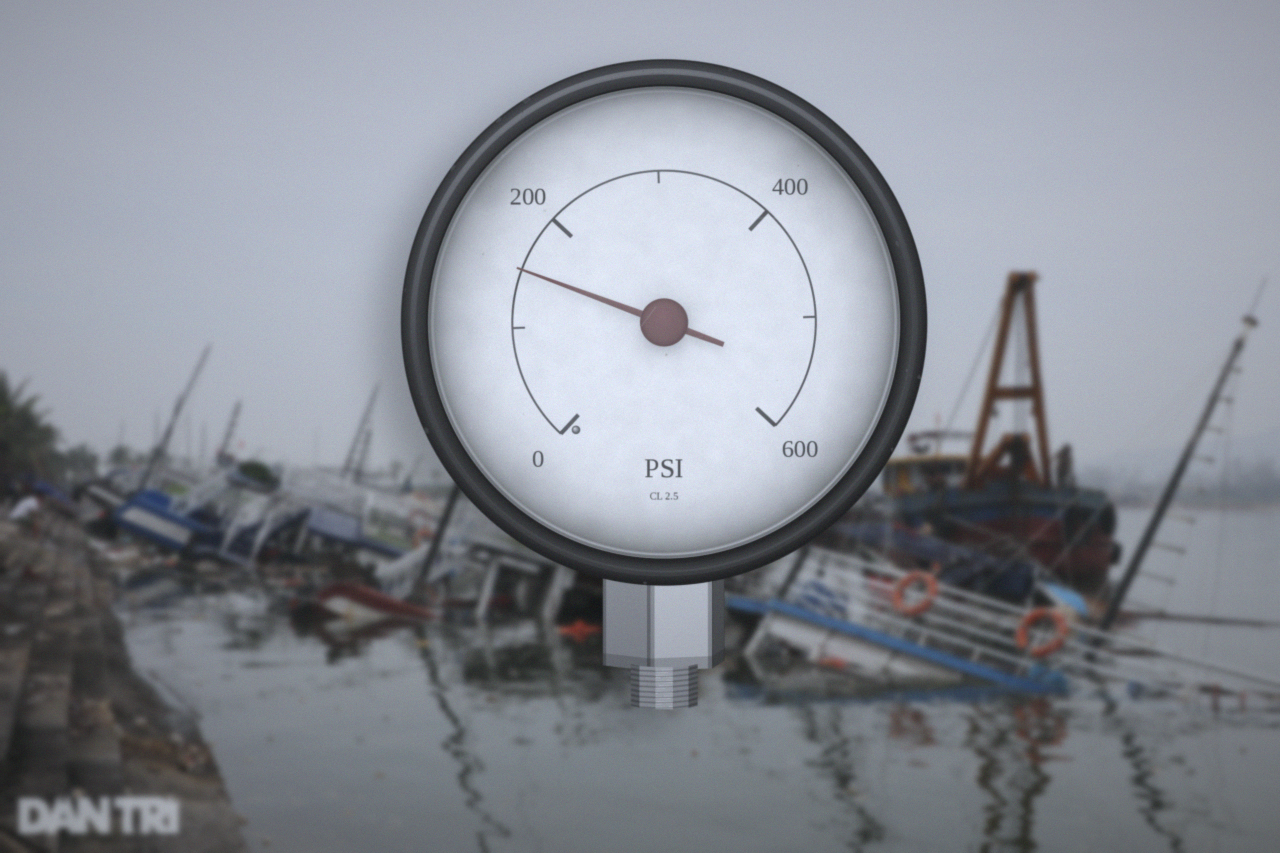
value=150 unit=psi
